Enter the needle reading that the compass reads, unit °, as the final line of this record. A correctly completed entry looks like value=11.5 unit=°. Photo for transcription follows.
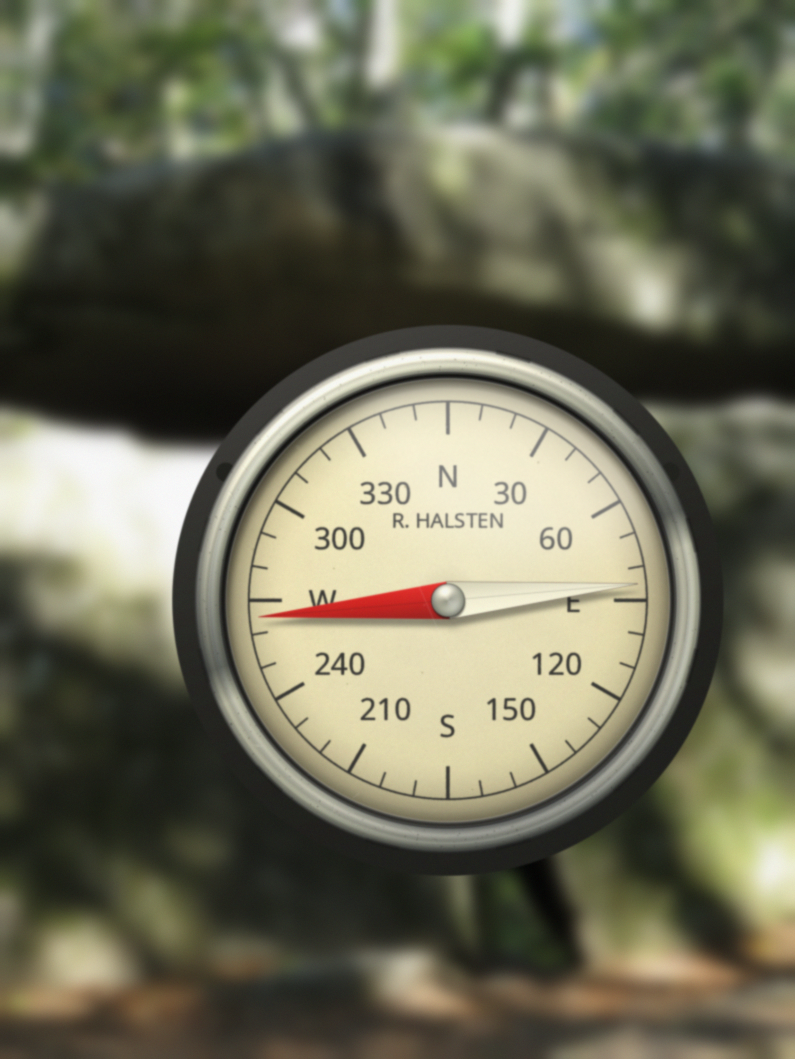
value=265 unit=°
